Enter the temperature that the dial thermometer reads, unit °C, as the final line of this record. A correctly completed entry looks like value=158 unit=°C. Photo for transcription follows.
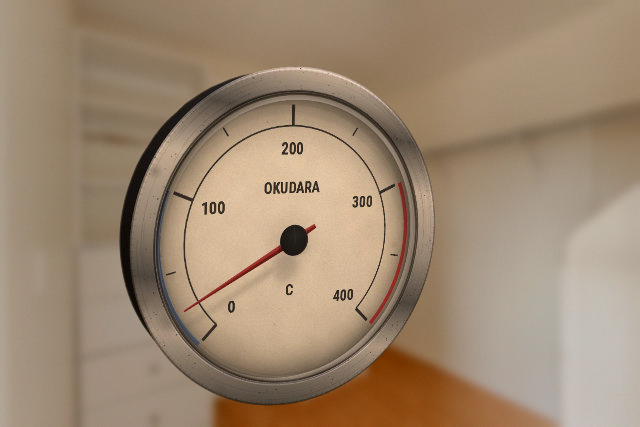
value=25 unit=°C
